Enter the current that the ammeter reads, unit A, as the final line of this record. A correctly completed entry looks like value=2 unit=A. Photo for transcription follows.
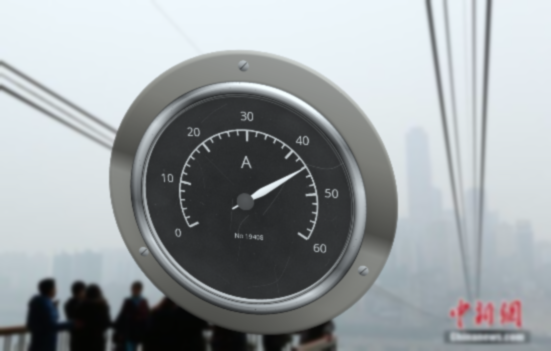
value=44 unit=A
